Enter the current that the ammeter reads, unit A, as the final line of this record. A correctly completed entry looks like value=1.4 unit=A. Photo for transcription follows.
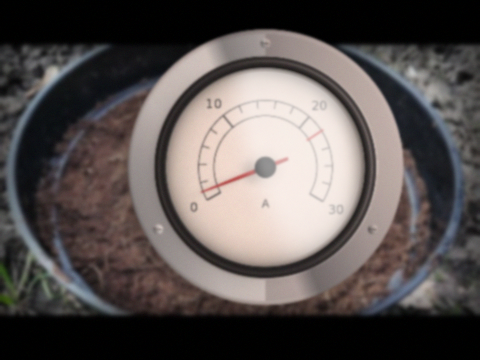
value=1 unit=A
